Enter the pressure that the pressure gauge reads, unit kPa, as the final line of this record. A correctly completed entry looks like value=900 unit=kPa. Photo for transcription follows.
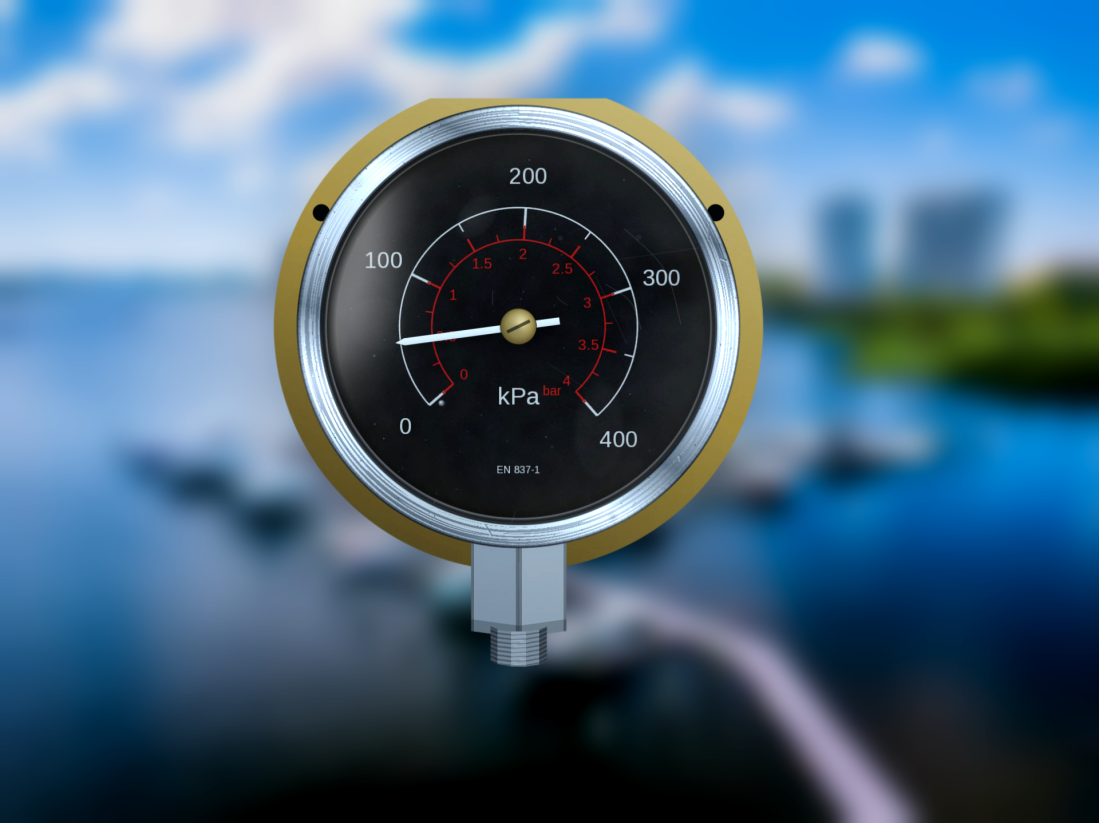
value=50 unit=kPa
